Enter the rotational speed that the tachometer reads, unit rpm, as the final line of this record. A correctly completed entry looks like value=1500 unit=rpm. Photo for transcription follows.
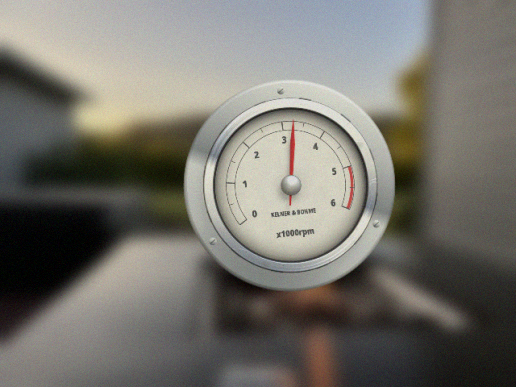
value=3250 unit=rpm
